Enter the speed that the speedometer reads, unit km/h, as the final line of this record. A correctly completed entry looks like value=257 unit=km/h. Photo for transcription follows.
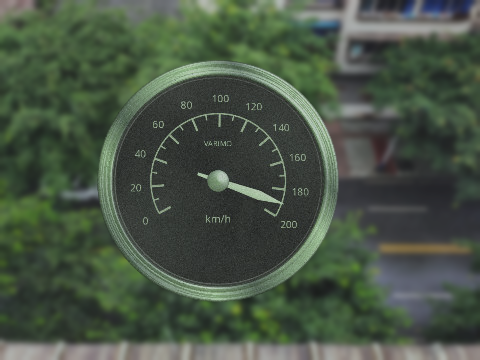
value=190 unit=km/h
